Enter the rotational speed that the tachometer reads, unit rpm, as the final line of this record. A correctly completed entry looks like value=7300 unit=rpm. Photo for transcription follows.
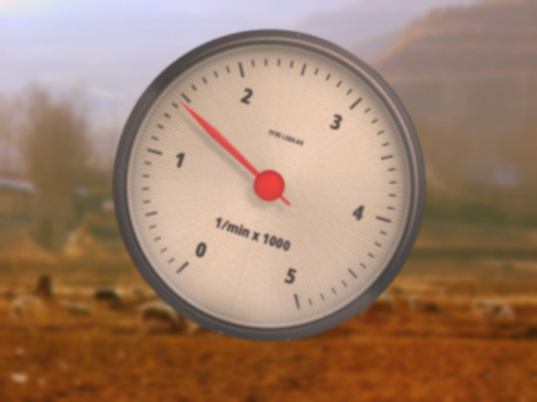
value=1450 unit=rpm
